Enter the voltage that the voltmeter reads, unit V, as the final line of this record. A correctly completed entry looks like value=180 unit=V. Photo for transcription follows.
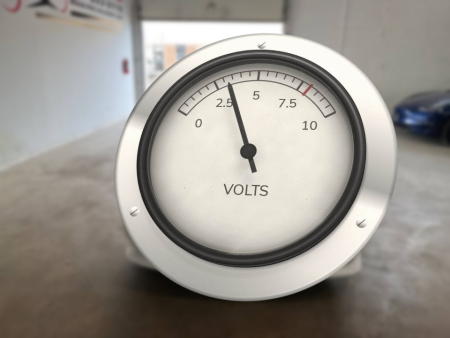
value=3.25 unit=V
